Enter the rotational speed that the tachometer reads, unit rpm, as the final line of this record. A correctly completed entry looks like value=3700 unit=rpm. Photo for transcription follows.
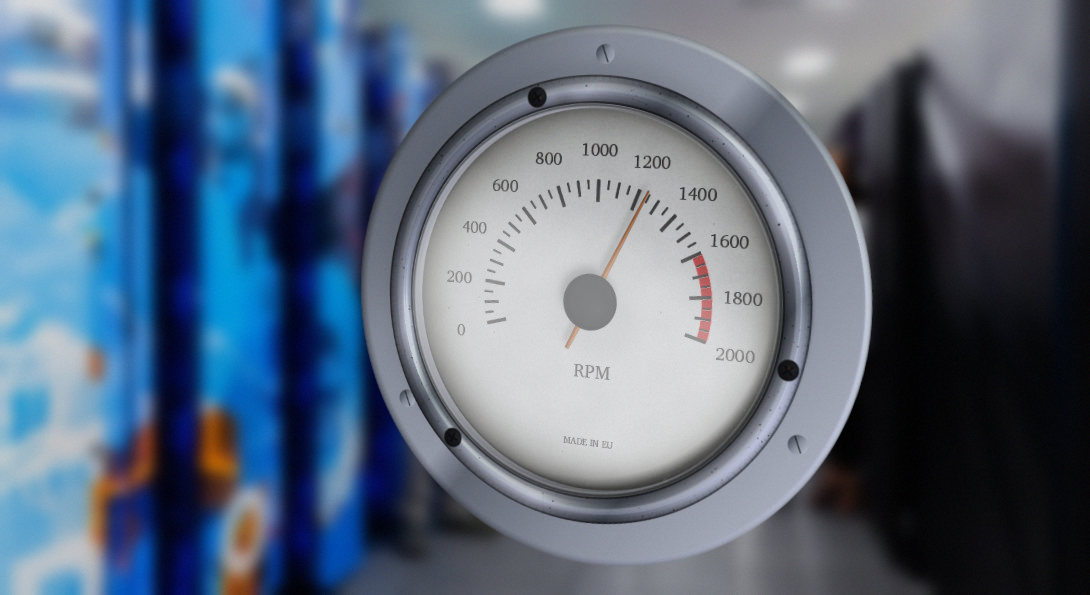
value=1250 unit=rpm
